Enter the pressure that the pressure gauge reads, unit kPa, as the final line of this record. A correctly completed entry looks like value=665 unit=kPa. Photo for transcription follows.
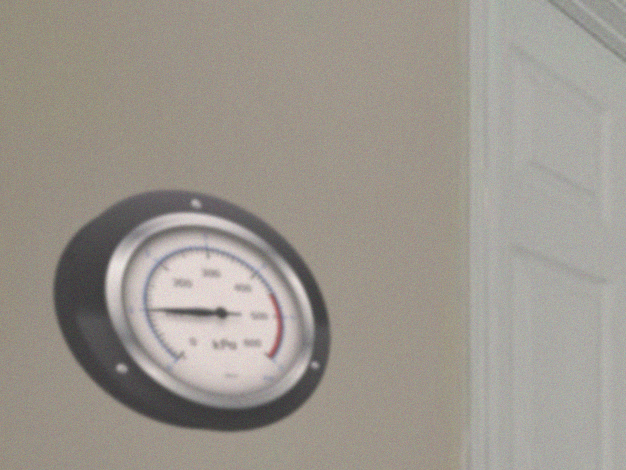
value=100 unit=kPa
